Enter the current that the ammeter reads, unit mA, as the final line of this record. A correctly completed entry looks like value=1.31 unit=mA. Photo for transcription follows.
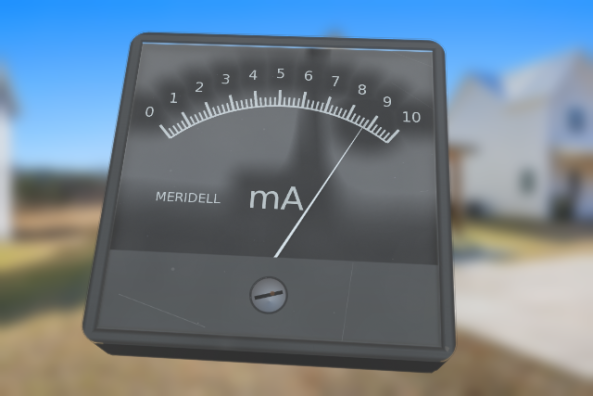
value=8.8 unit=mA
